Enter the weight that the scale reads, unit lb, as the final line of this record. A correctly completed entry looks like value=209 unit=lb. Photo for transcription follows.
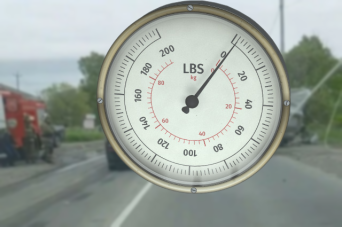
value=2 unit=lb
